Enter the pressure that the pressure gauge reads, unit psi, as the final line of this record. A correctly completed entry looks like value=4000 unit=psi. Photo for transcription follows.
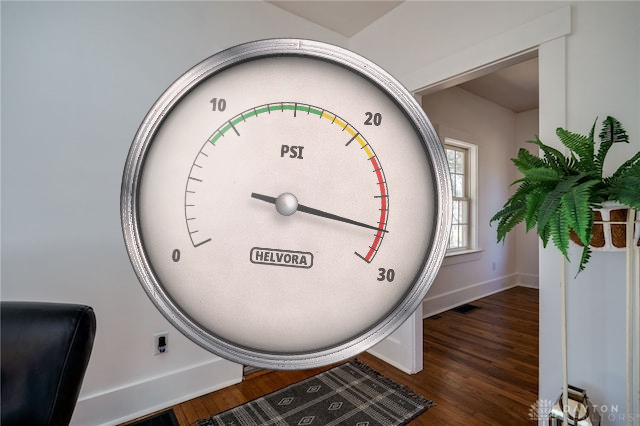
value=27.5 unit=psi
